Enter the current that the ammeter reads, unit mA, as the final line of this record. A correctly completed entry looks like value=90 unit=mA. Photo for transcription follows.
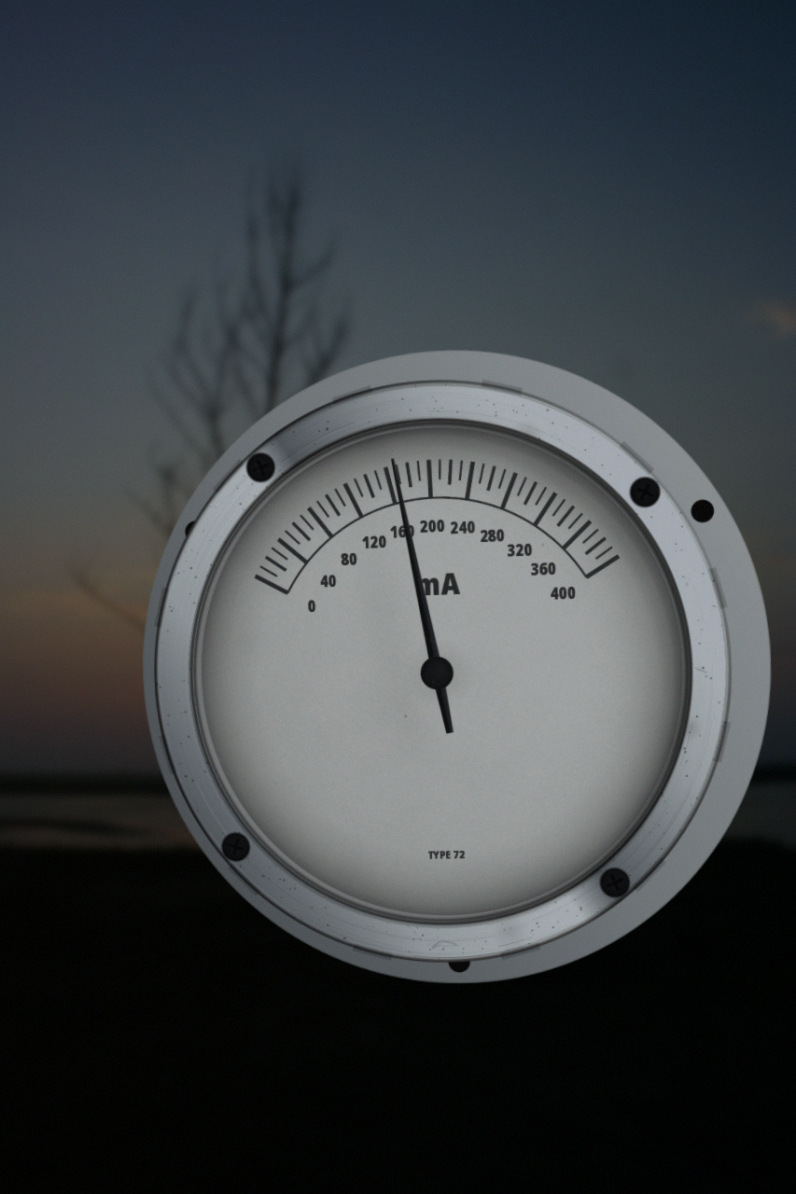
value=170 unit=mA
